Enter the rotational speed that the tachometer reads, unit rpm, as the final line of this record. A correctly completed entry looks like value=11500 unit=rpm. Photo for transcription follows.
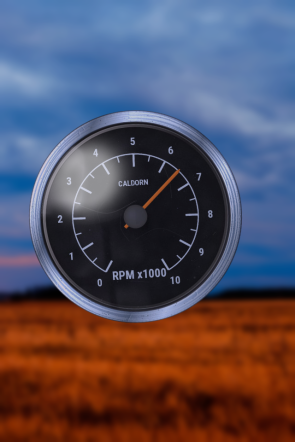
value=6500 unit=rpm
